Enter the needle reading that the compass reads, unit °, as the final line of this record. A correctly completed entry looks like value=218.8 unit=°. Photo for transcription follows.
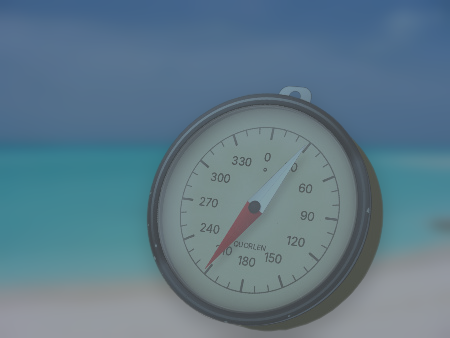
value=210 unit=°
